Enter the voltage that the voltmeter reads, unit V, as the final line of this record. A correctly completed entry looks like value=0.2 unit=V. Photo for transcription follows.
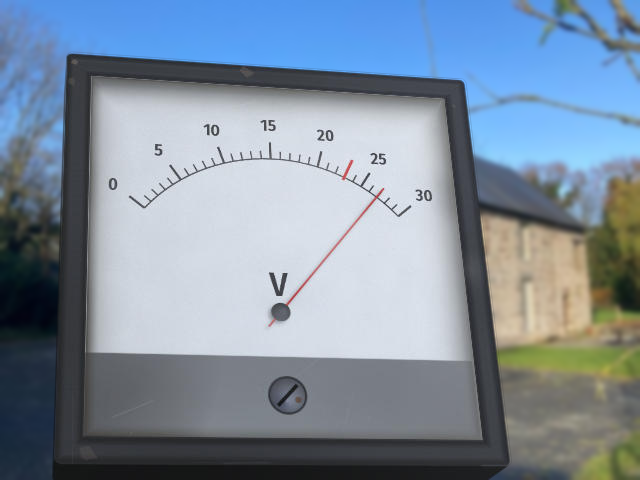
value=27 unit=V
